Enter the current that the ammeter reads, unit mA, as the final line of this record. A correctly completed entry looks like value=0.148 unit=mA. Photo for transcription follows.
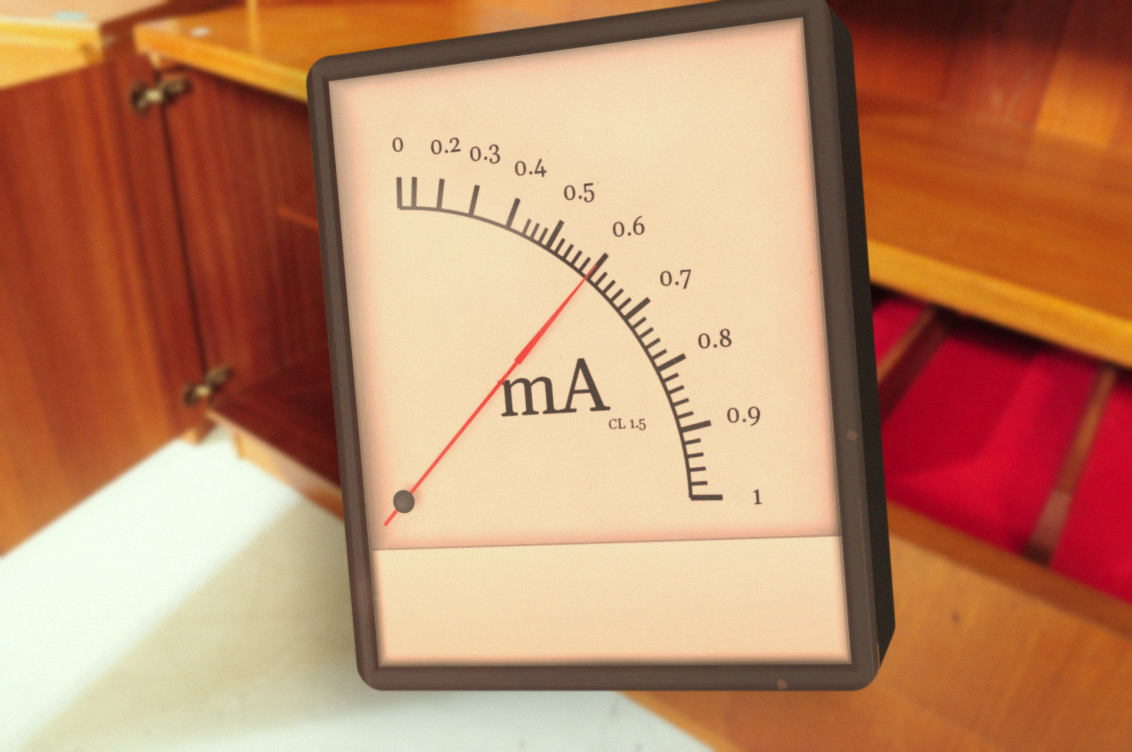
value=0.6 unit=mA
